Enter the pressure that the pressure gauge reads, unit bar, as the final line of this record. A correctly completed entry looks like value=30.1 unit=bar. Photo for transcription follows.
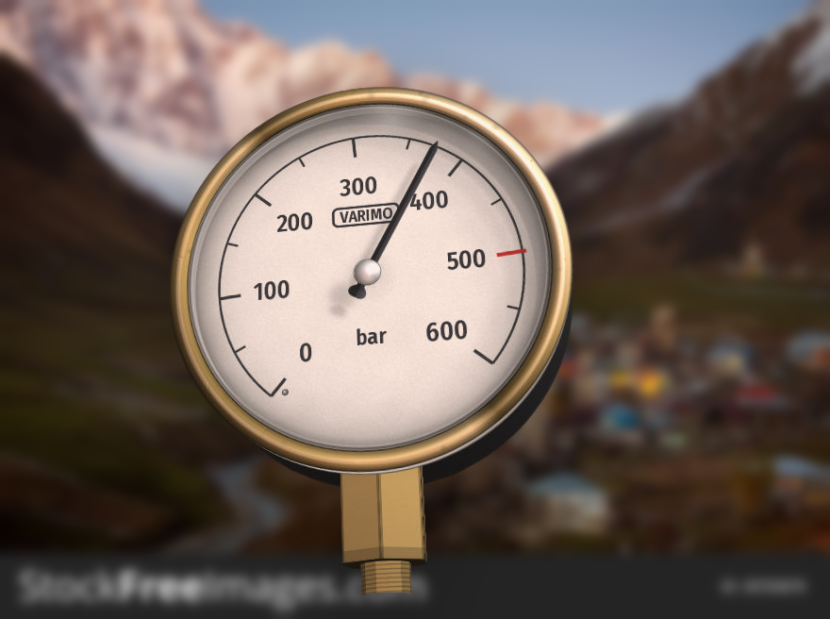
value=375 unit=bar
